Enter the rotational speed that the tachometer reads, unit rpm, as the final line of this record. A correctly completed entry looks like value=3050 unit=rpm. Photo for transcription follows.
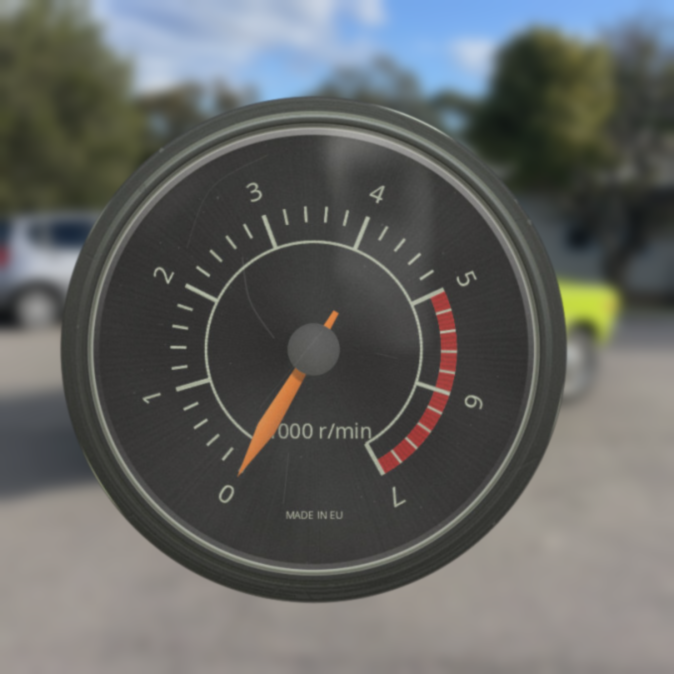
value=0 unit=rpm
